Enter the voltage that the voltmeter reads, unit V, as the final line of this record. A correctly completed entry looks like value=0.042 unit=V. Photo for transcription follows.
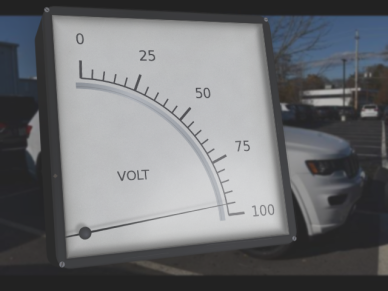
value=95 unit=V
